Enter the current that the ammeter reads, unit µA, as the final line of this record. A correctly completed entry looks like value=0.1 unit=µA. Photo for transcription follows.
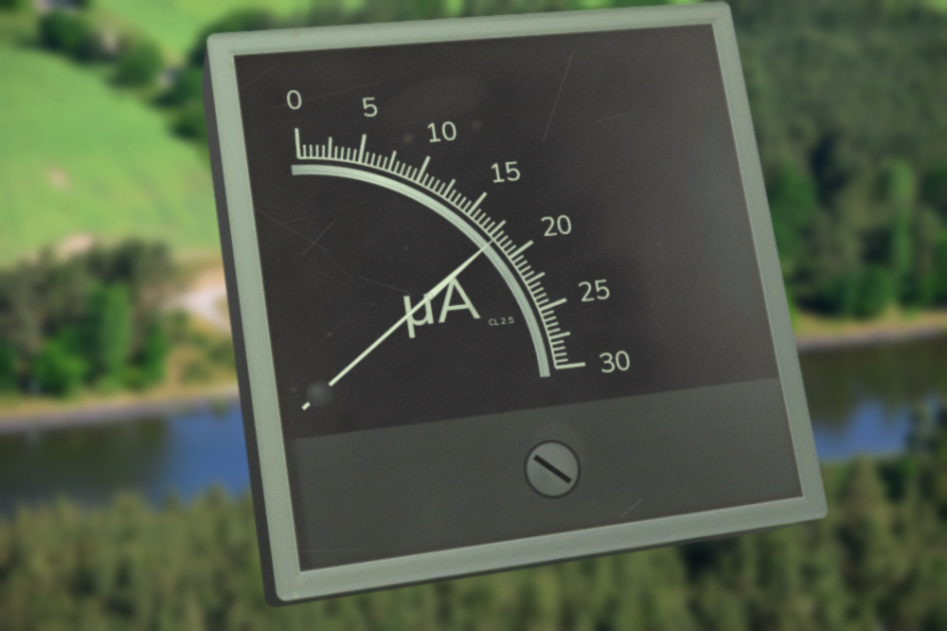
value=18 unit=µA
